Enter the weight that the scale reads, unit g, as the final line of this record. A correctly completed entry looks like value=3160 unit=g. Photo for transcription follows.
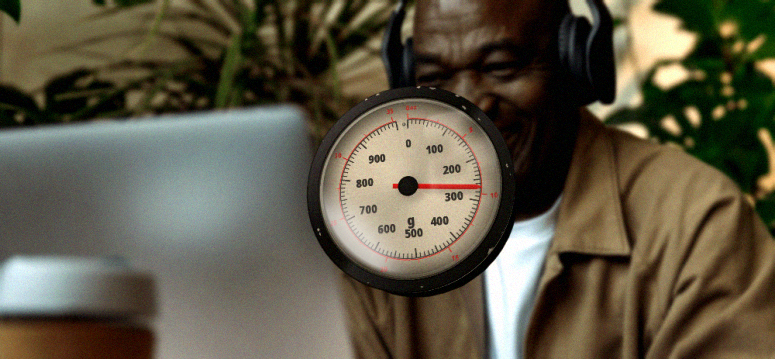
value=270 unit=g
